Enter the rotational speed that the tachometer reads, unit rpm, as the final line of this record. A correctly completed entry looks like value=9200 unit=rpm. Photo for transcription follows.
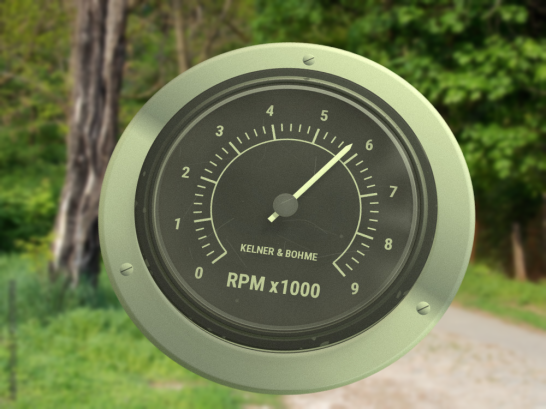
value=5800 unit=rpm
